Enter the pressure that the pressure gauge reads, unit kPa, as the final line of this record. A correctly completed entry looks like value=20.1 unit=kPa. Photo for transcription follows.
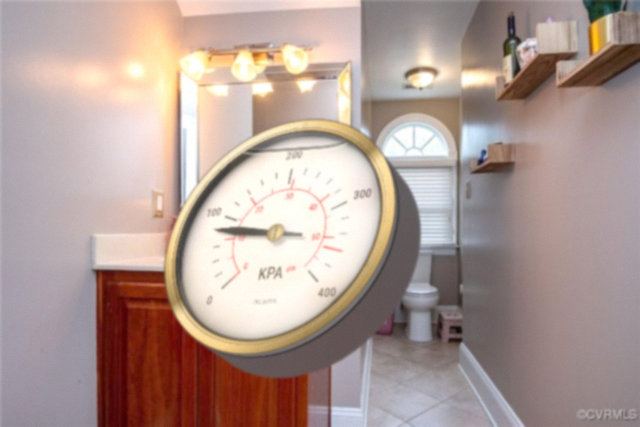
value=80 unit=kPa
